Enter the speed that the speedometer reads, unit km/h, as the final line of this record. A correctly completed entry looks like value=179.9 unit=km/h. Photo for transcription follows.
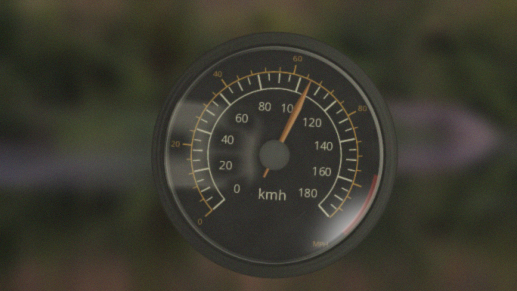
value=105 unit=km/h
